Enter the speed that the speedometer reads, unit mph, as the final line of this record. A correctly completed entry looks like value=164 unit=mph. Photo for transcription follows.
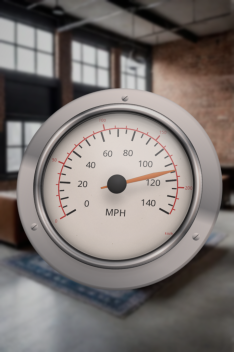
value=115 unit=mph
